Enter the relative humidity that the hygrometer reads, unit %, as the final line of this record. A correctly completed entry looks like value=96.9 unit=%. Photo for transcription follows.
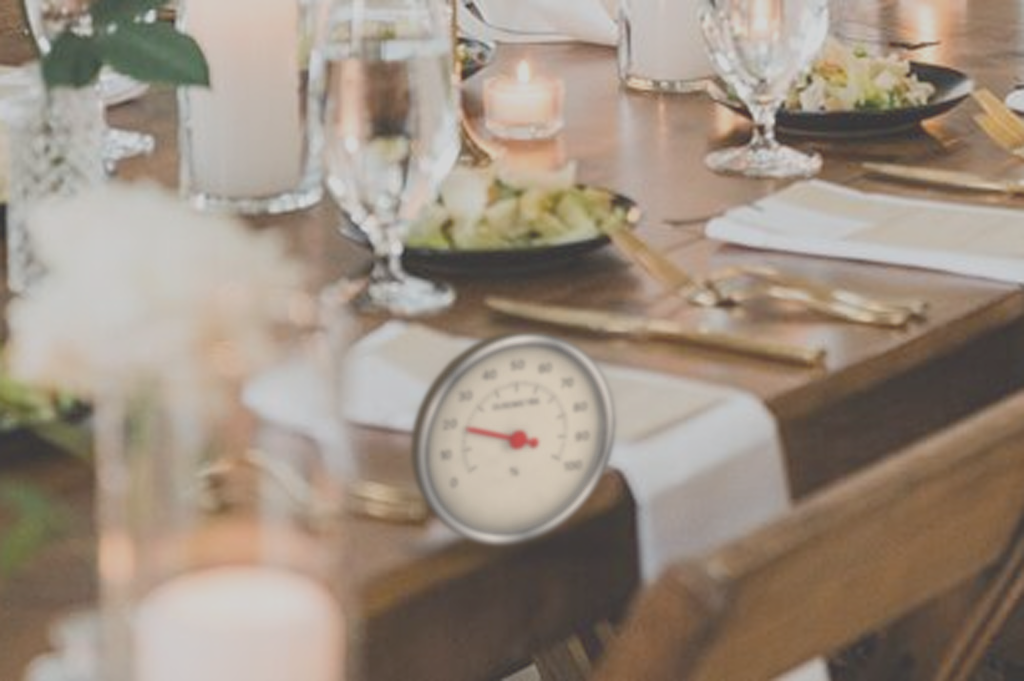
value=20 unit=%
